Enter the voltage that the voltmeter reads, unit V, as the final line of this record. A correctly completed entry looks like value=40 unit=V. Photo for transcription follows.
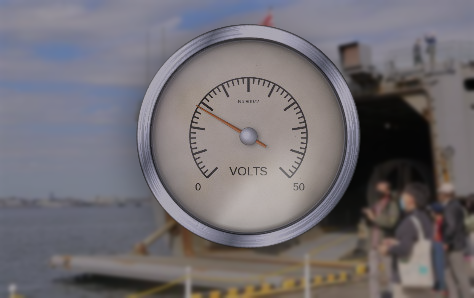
value=14 unit=V
